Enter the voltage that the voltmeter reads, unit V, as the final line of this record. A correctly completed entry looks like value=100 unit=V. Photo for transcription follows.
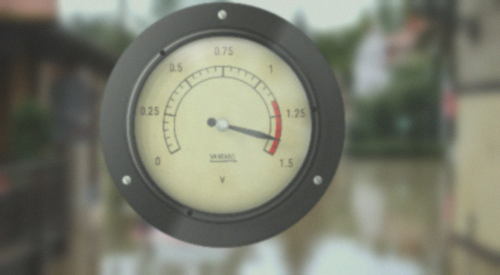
value=1.4 unit=V
